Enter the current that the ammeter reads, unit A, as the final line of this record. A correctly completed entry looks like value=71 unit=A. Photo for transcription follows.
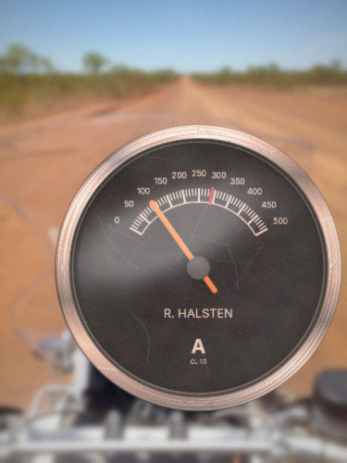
value=100 unit=A
